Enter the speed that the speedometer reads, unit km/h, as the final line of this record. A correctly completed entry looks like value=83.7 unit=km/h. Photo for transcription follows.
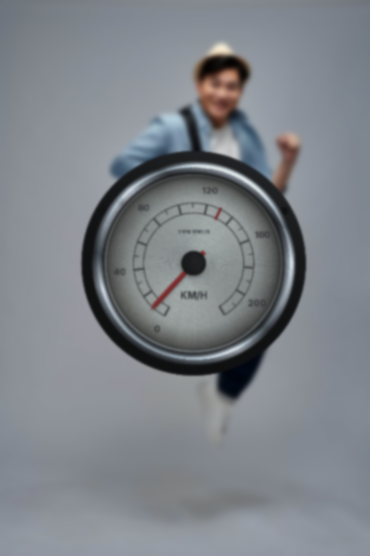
value=10 unit=km/h
